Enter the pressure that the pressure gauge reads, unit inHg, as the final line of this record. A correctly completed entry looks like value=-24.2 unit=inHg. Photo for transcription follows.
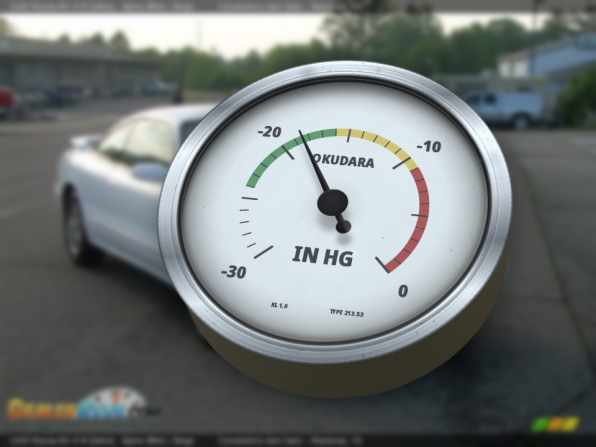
value=-18.5 unit=inHg
